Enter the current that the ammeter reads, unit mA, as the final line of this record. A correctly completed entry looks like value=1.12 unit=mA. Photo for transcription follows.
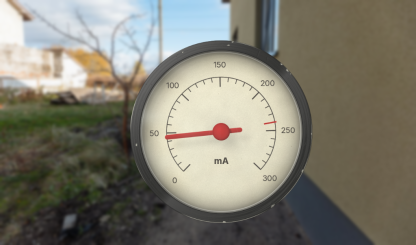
value=45 unit=mA
